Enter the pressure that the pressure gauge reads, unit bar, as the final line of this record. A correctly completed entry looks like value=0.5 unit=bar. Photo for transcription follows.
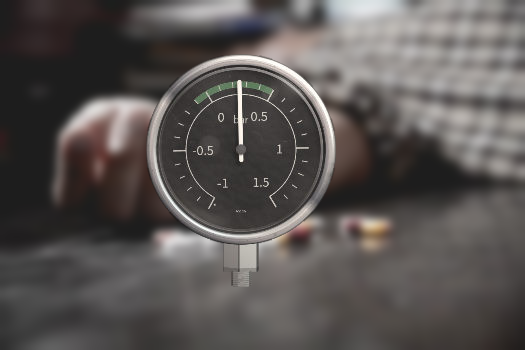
value=0.25 unit=bar
